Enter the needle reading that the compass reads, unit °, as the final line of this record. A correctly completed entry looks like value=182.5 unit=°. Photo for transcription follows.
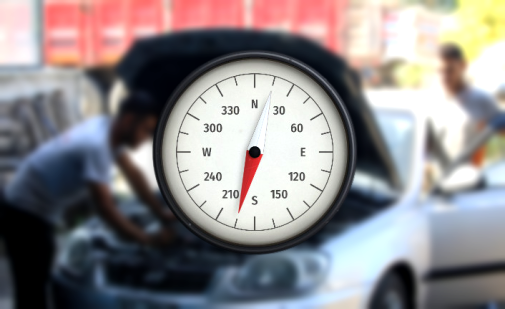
value=195 unit=°
